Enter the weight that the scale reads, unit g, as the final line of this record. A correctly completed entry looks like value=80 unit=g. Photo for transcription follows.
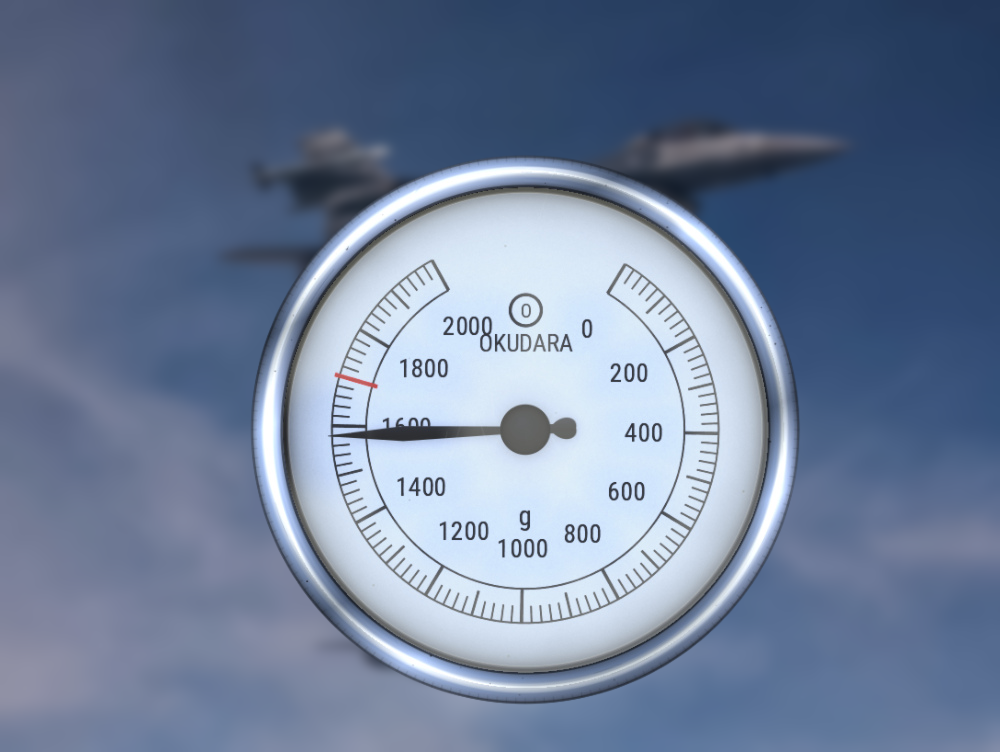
value=1580 unit=g
